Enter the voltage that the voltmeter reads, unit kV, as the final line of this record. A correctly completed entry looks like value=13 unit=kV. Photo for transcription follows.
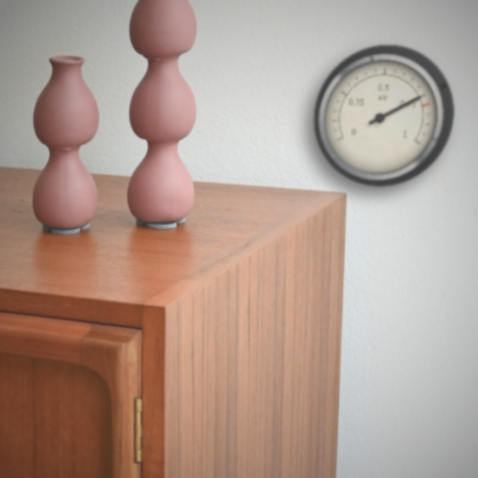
value=0.75 unit=kV
